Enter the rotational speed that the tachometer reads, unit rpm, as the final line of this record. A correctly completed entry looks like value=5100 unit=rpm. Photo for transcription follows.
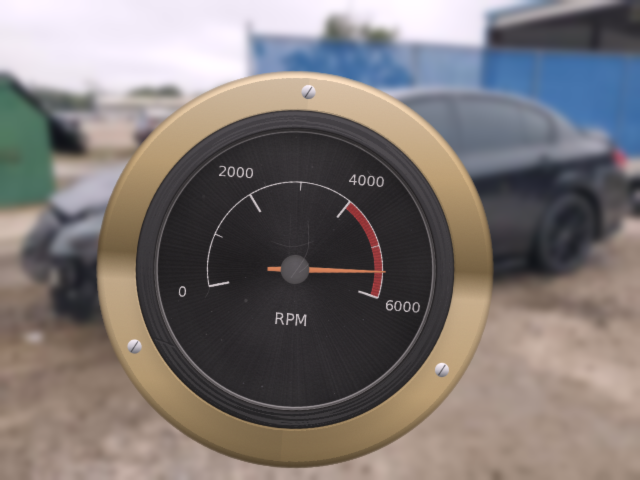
value=5500 unit=rpm
